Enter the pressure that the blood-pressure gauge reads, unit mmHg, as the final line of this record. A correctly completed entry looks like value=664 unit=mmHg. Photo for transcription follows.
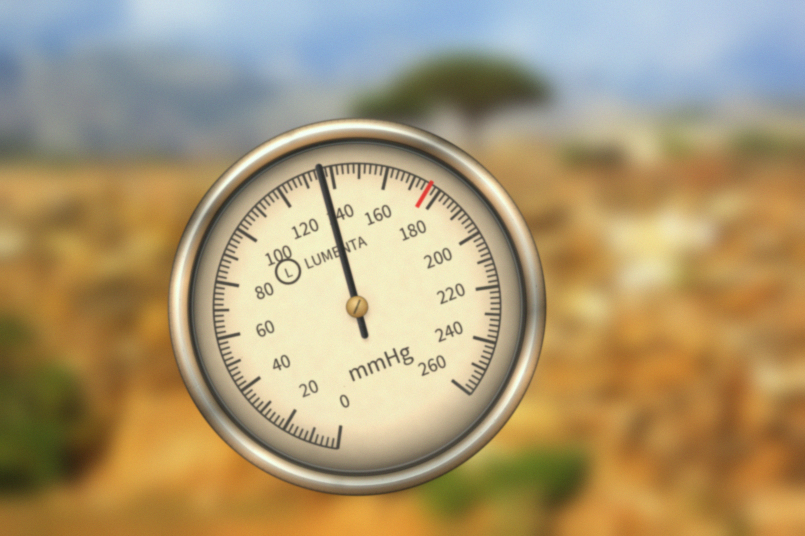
value=136 unit=mmHg
